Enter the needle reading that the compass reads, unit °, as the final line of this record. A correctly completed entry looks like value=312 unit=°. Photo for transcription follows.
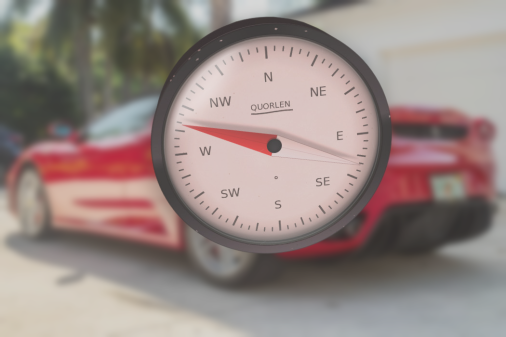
value=290 unit=°
